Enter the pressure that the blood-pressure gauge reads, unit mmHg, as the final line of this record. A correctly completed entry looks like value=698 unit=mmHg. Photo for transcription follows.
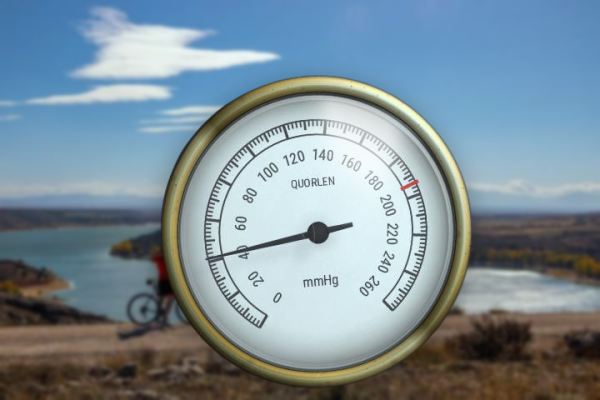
value=42 unit=mmHg
